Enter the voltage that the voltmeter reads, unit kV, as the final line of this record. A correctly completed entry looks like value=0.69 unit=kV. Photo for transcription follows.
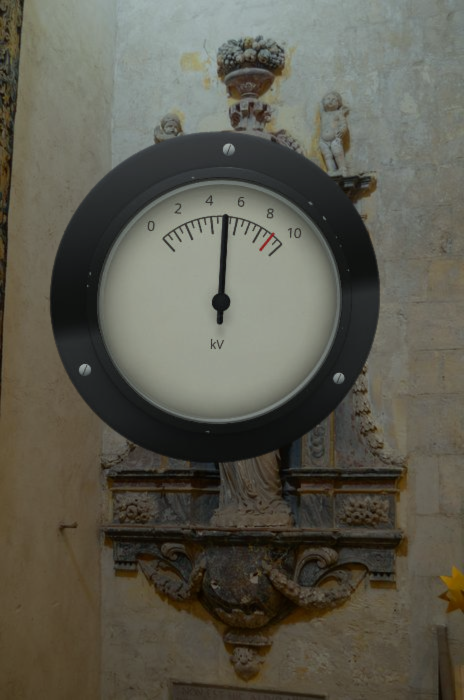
value=5 unit=kV
